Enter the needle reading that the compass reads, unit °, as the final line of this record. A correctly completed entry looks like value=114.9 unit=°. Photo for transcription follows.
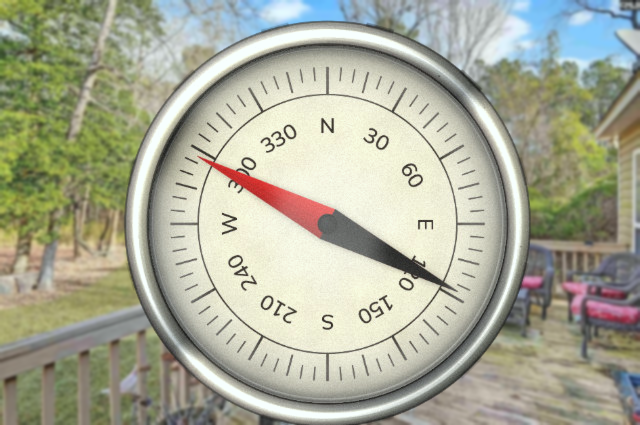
value=297.5 unit=°
